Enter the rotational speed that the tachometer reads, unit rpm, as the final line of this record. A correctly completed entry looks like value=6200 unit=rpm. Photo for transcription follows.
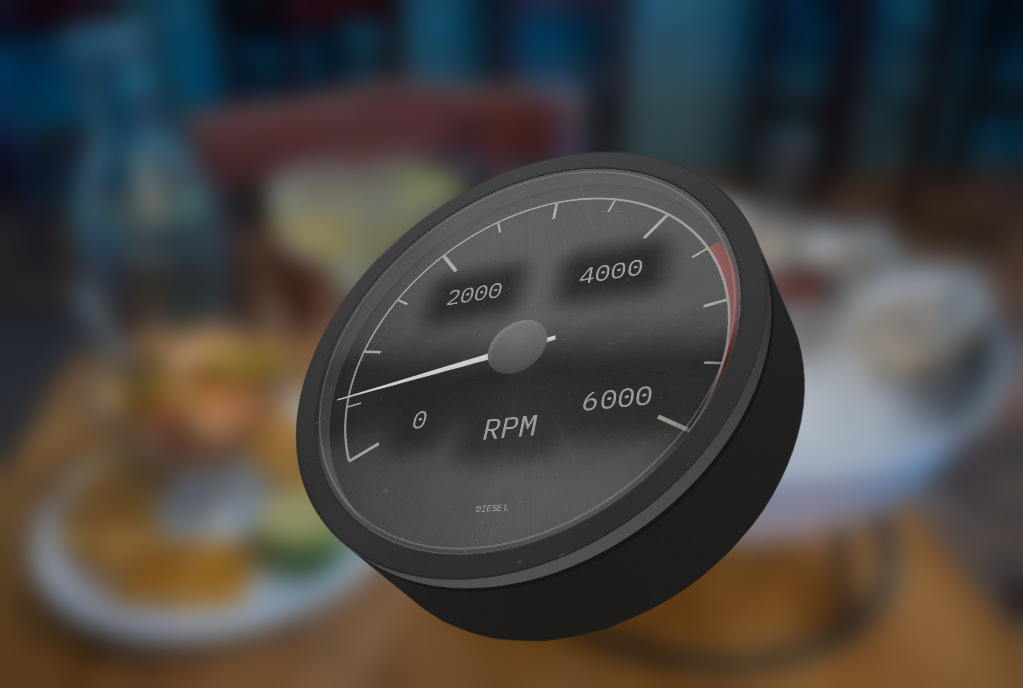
value=500 unit=rpm
